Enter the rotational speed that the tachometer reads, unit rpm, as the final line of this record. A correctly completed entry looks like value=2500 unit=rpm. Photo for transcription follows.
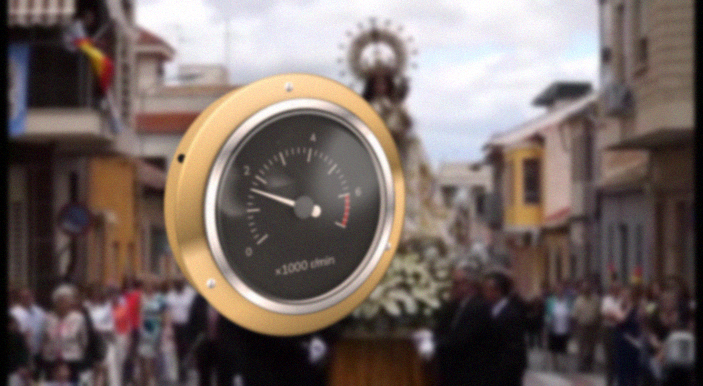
value=1600 unit=rpm
